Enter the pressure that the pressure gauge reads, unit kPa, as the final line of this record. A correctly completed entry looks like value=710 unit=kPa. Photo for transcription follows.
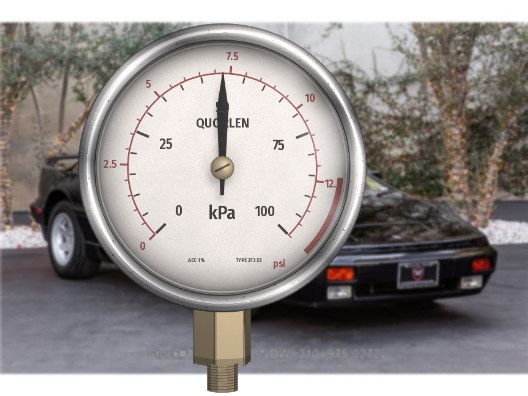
value=50 unit=kPa
